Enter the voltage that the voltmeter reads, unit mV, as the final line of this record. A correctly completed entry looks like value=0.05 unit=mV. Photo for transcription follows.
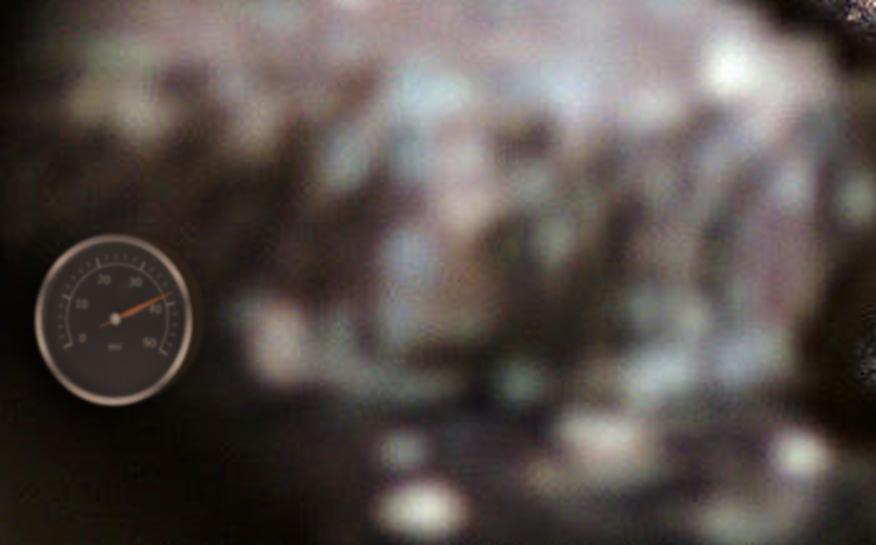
value=38 unit=mV
